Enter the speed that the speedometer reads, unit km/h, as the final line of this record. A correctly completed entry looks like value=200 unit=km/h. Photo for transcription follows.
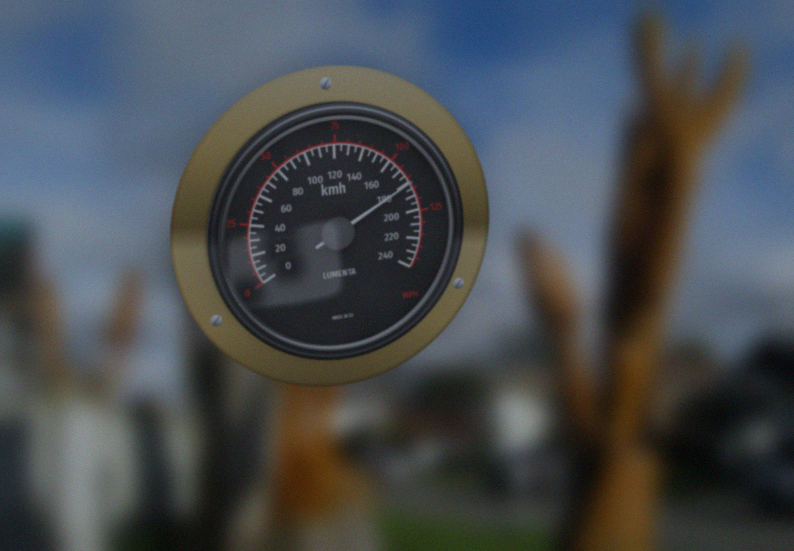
value=180 unit=km/h
